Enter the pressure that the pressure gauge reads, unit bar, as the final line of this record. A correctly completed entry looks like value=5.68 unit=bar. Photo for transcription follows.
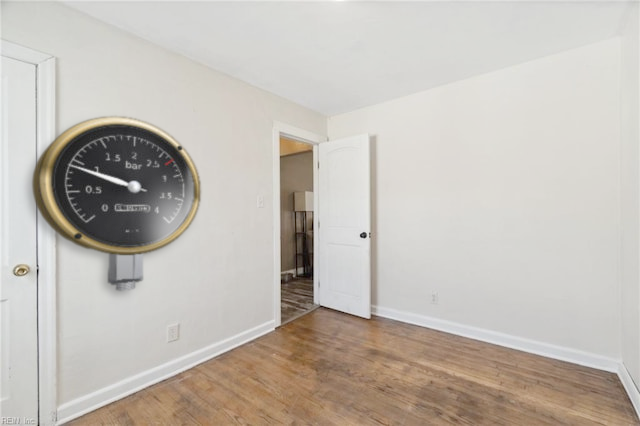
value=0.9 unit=bar
